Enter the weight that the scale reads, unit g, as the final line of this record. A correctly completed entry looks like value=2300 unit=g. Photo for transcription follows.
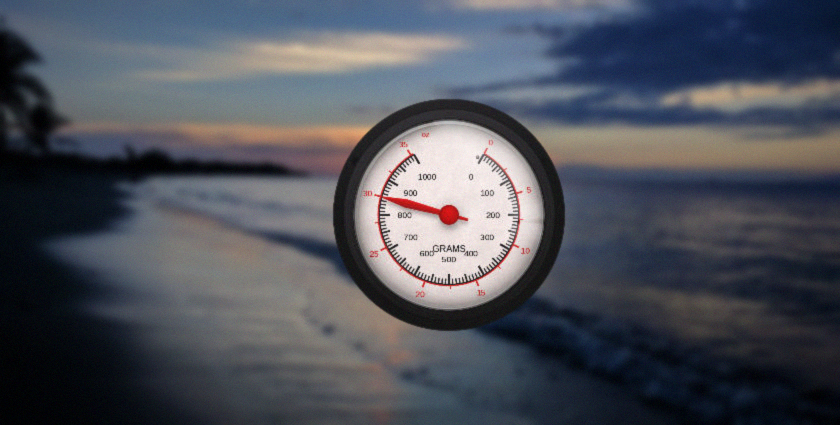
value=850 unit=g
